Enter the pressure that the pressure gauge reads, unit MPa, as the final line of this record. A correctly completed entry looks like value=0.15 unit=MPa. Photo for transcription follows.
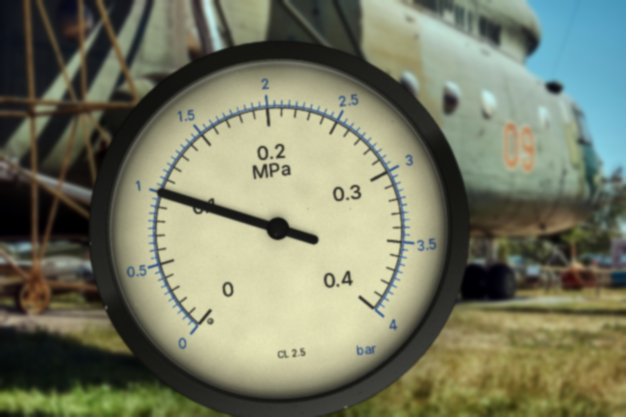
value=0.1 unit=MPa
